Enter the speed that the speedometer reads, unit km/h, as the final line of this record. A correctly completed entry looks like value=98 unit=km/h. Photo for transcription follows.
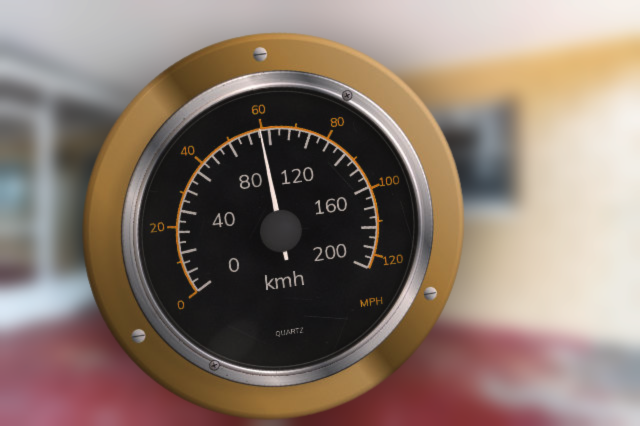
value=95 unit=km/h
